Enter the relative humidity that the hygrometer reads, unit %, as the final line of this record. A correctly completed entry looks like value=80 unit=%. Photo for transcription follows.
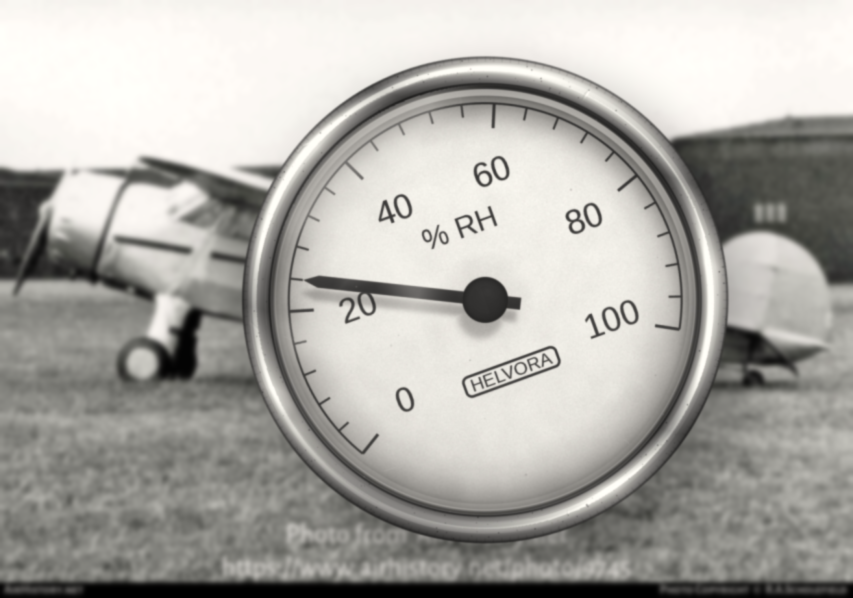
value=24 unit=%
